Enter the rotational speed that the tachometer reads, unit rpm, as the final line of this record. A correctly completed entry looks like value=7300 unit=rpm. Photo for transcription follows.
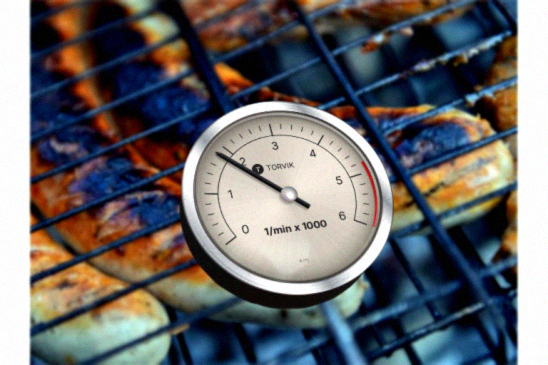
value=1800 unit=rpm
